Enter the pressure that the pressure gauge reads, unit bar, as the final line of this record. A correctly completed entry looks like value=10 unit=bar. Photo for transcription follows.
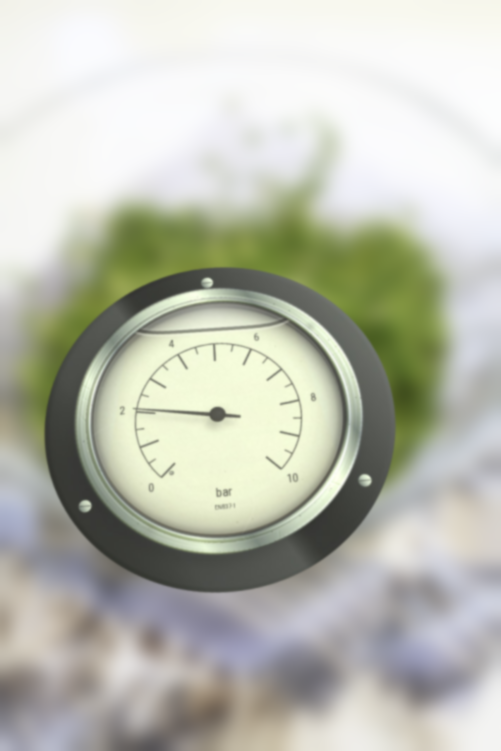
value=2 unit=bar
